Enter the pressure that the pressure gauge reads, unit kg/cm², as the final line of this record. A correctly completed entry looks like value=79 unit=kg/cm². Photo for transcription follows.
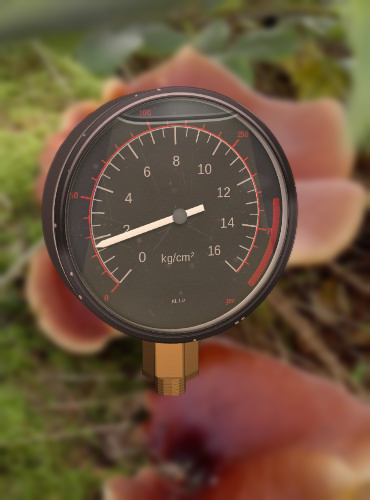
value=1.75 unit=kg/cm²
